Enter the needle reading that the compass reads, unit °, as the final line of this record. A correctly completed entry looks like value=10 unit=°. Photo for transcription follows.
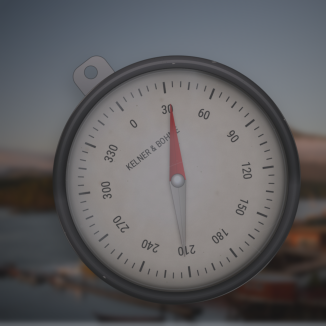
value=32.5 unit=°
